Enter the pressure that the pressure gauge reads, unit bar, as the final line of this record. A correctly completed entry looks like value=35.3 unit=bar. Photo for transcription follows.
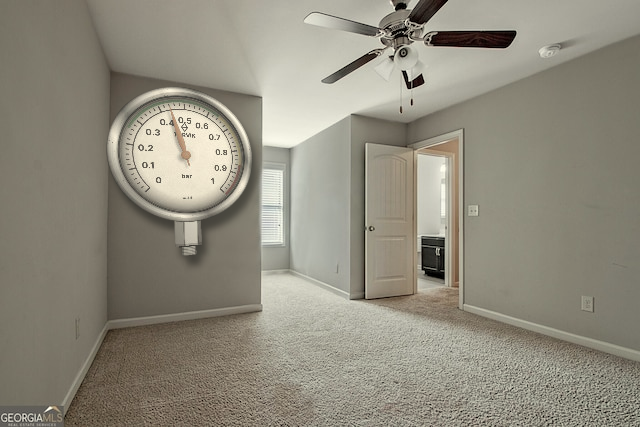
value=0.44 unit=bar
